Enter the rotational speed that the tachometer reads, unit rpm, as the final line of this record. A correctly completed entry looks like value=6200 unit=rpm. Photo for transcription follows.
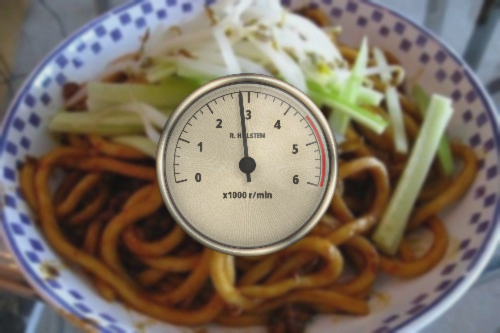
value=2800 unit=rpm
